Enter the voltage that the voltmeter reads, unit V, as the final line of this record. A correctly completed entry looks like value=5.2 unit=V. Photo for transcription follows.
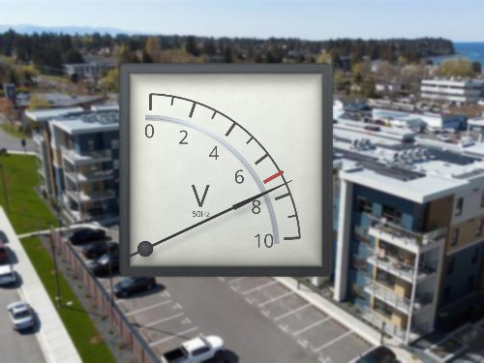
value=7.5 unit=V
